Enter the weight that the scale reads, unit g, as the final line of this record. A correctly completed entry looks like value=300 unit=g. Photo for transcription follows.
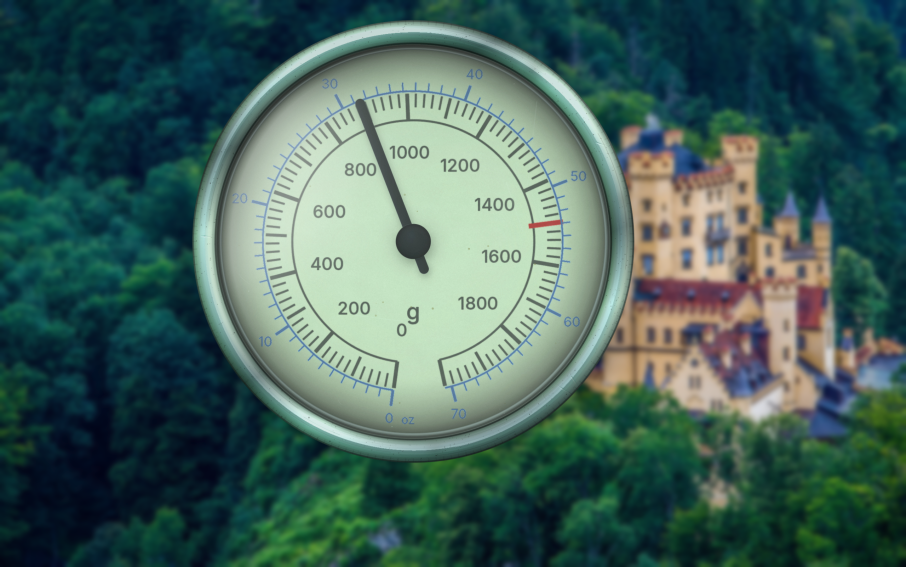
value=890 unit=g
